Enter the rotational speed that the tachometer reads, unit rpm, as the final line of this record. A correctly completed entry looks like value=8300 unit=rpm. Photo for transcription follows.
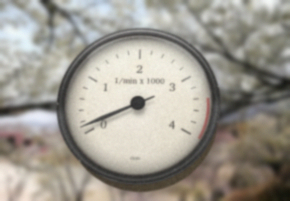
value=100 unit=rpm
